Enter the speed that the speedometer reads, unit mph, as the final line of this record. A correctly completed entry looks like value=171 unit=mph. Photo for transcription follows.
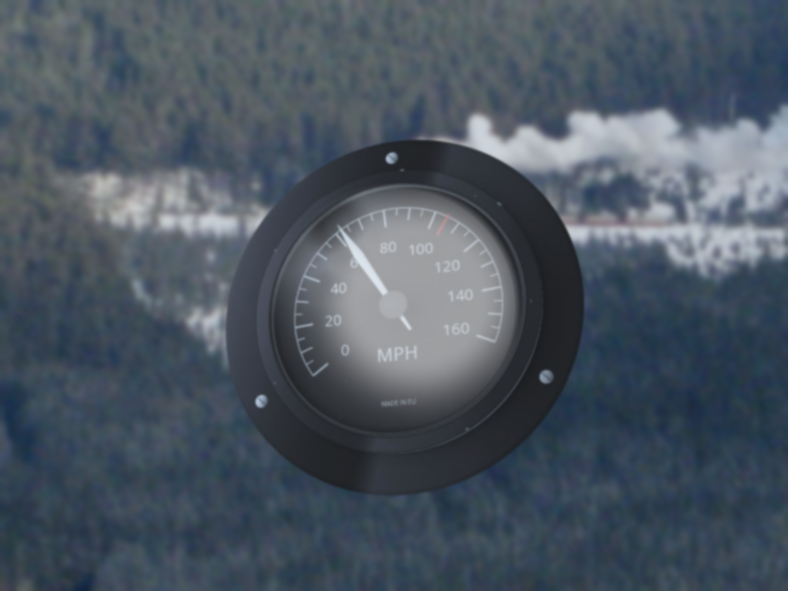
value=62.5 unit=mph
